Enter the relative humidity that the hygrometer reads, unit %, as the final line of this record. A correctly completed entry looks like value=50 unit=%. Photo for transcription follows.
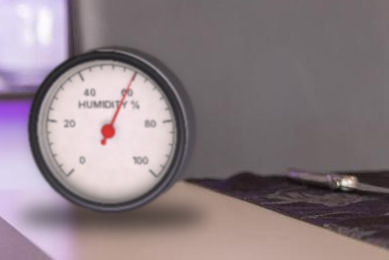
value=60 unit=%
